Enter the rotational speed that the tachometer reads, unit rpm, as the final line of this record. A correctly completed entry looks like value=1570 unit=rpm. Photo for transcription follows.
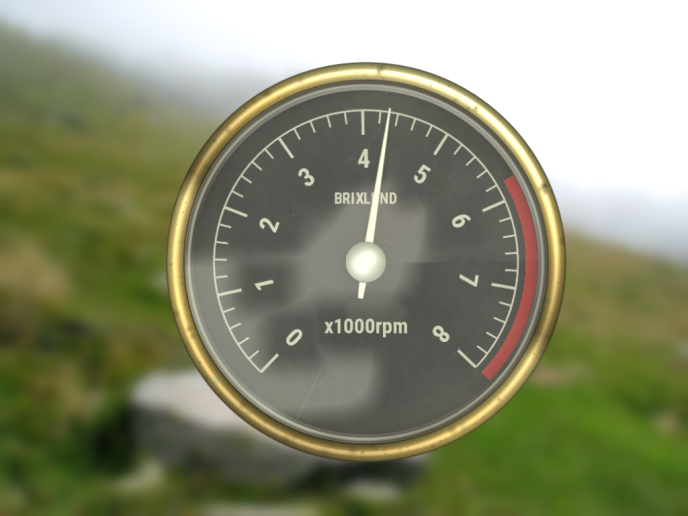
value=4300 unit=rpm
